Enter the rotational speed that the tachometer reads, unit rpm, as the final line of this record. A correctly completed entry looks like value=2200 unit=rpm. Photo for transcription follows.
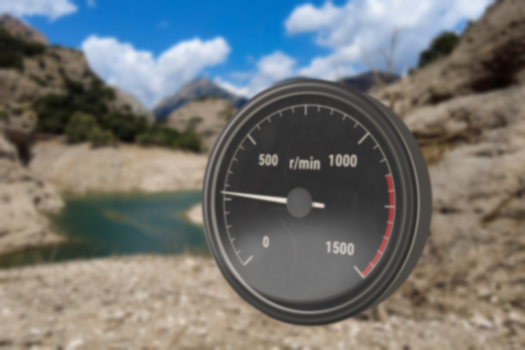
value=275 unit=rpm
